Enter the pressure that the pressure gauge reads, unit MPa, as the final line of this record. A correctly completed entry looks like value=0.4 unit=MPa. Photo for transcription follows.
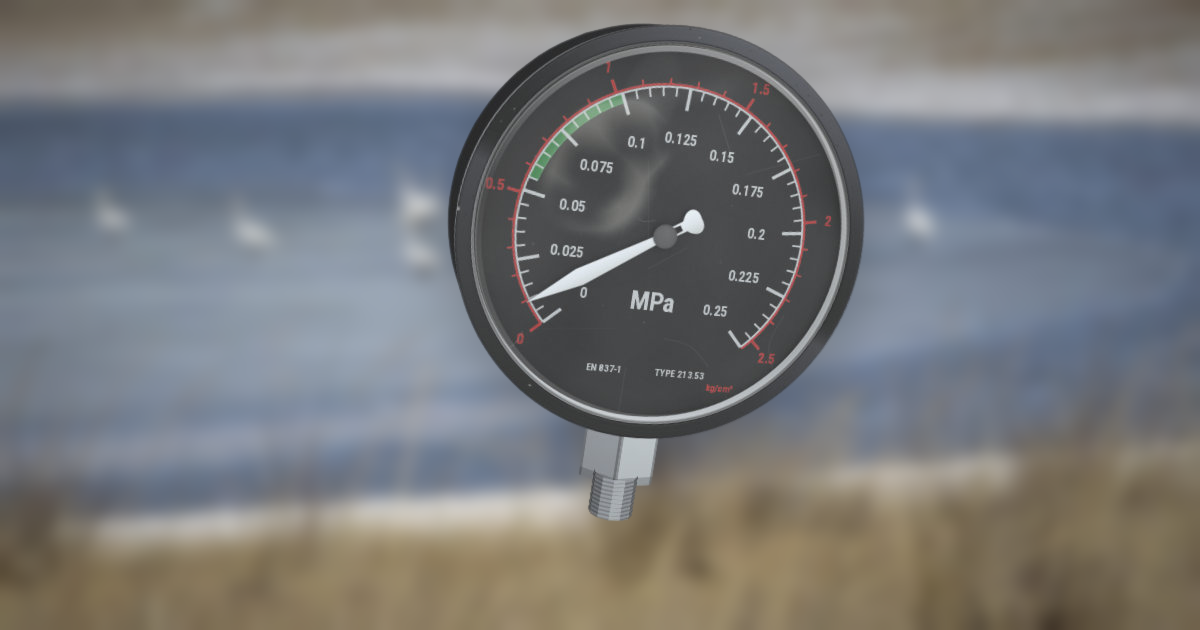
value=0.01 unit=MPa
